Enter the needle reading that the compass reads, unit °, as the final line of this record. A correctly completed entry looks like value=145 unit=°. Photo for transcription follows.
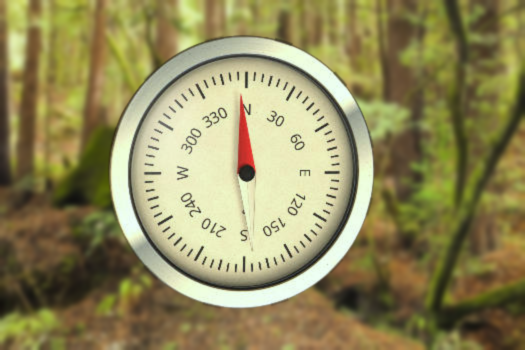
value=355 unit=°
